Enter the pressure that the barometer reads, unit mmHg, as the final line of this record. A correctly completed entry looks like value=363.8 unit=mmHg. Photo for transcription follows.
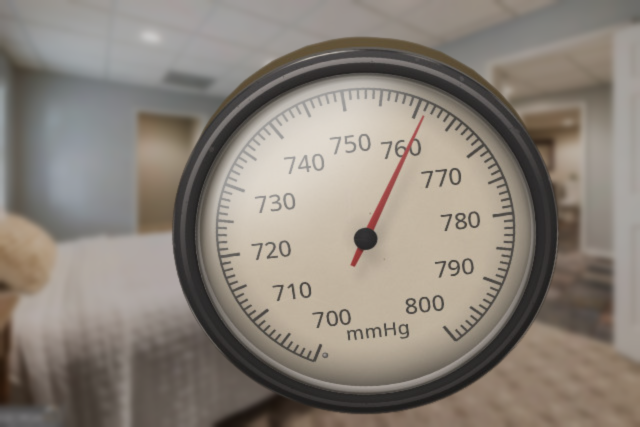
value=761 unit=mmHg
